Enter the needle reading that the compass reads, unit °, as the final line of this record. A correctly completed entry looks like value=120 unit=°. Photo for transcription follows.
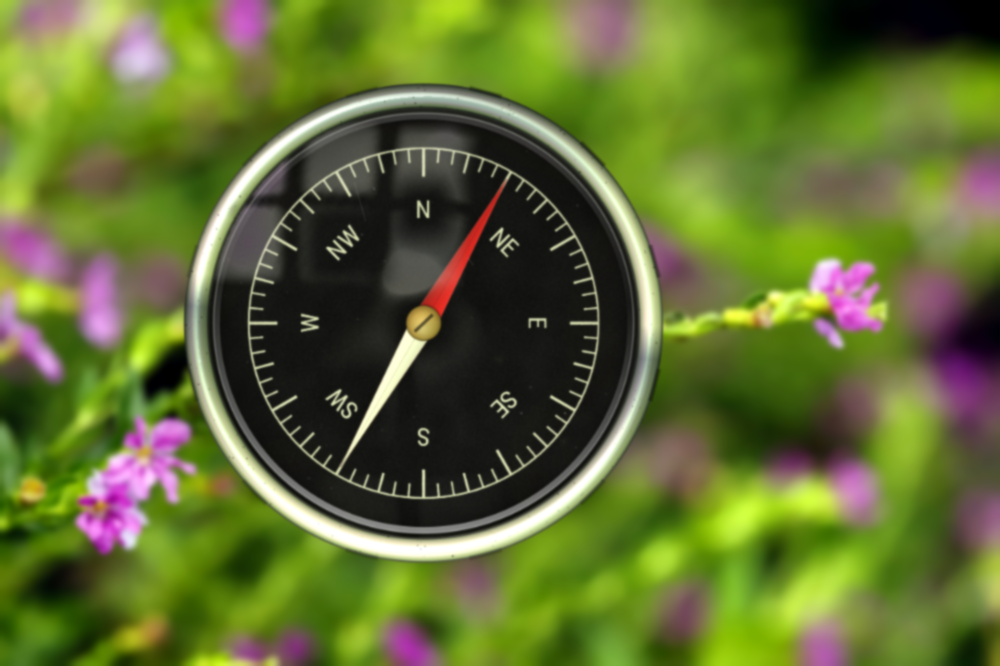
value=30 unit=°
